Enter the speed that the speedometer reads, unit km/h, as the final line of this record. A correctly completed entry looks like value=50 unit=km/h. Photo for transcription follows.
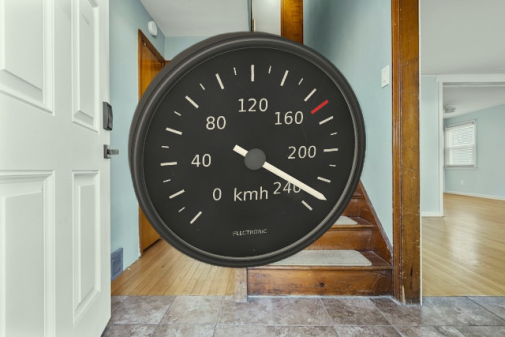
value=230 unit=km/h
